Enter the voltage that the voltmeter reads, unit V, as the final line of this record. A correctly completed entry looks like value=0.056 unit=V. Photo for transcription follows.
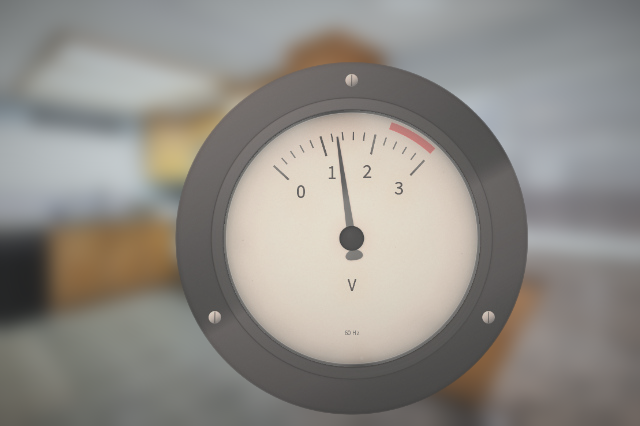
value=1.3 unit=V
